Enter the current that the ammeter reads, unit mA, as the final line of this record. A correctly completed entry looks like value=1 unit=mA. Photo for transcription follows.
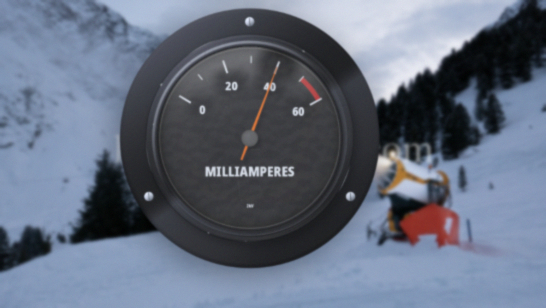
value=40 unit=mA
